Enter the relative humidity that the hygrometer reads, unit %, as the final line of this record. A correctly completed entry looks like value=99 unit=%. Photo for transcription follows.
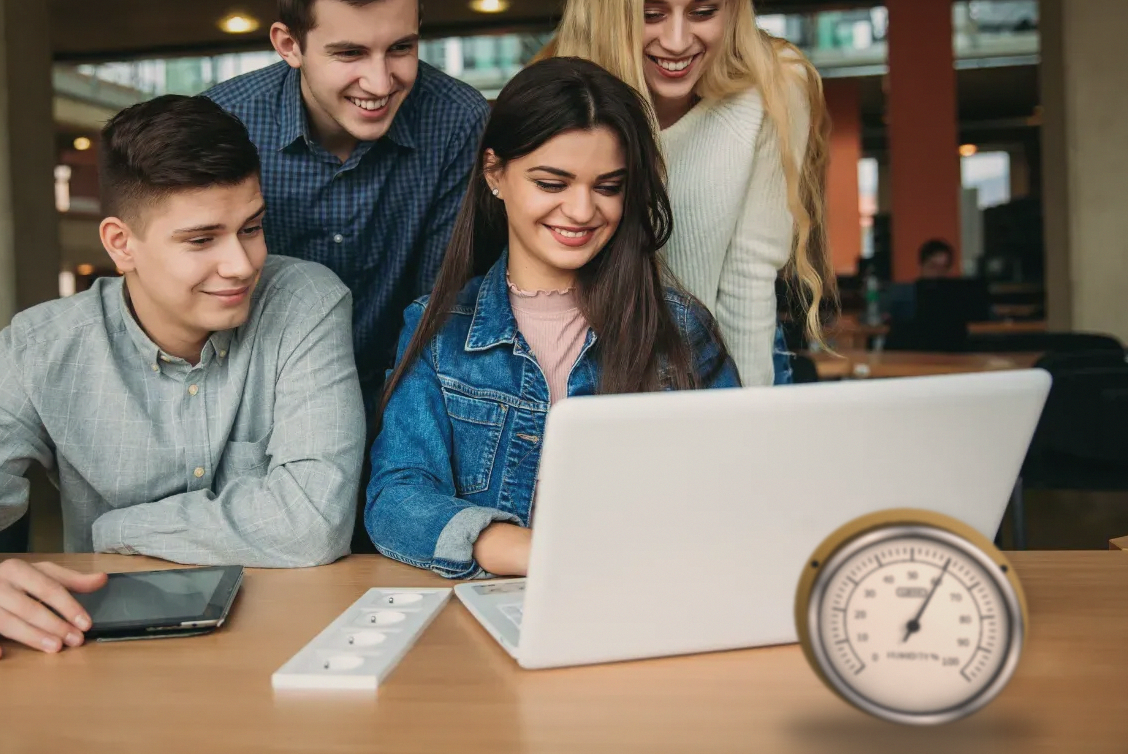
value=60 unit=%
